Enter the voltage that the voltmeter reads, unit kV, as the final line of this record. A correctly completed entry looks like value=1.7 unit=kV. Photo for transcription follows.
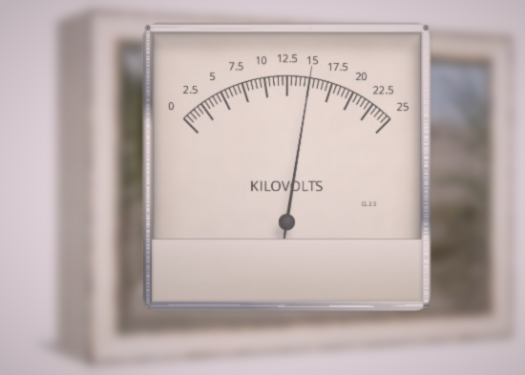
value=15 unit=kV
